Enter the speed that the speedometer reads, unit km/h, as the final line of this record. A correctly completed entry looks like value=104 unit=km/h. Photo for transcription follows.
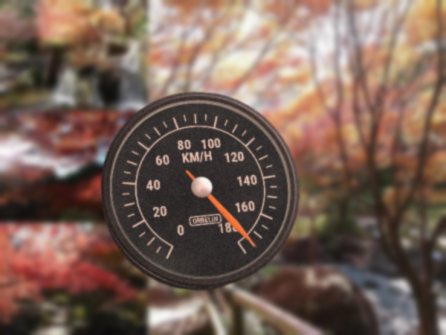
value=175 unit=km/h
